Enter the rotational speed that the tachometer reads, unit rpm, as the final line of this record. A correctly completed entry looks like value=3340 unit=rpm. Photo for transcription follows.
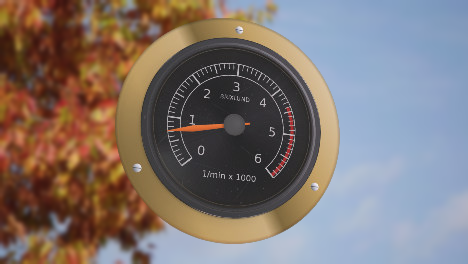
value=700 unit=rpm
